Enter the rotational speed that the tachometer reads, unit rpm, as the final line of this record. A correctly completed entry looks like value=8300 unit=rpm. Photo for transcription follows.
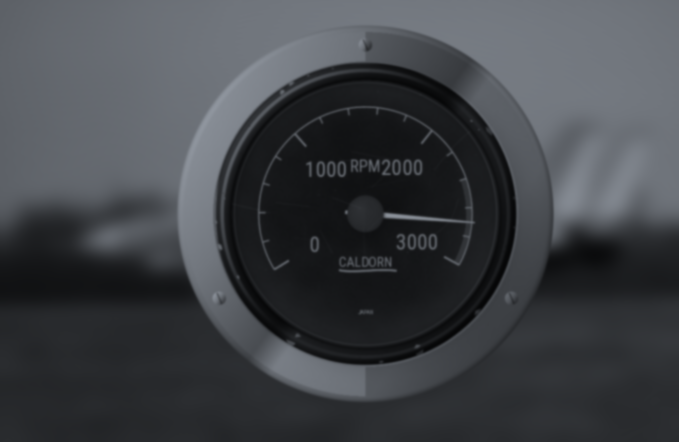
value=2700 unit=rpm
